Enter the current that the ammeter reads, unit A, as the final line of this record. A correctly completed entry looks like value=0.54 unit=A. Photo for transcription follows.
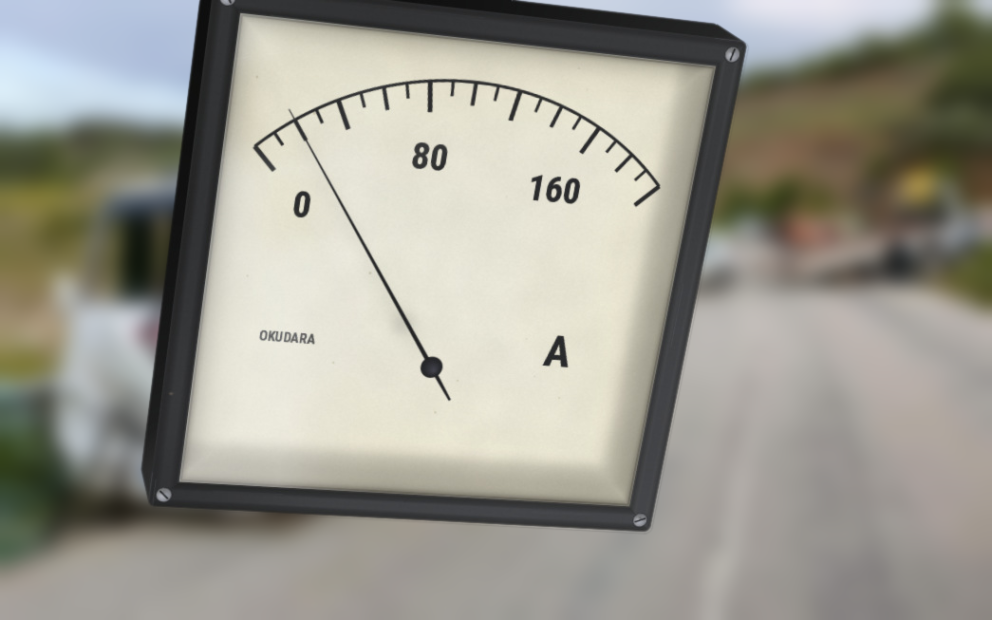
value=20 unit=A
